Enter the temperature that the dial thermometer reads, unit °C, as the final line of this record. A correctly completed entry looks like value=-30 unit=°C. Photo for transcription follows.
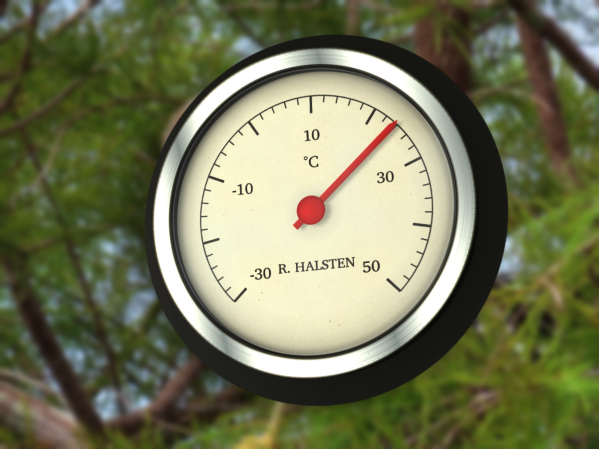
value=24 unit=°C
